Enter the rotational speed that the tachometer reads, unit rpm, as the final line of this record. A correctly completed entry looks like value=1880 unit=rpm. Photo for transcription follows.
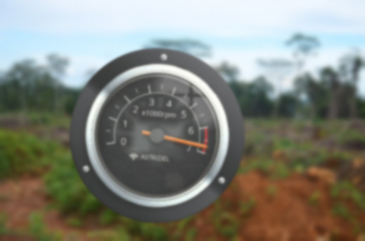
value=6750 unit=rpm
